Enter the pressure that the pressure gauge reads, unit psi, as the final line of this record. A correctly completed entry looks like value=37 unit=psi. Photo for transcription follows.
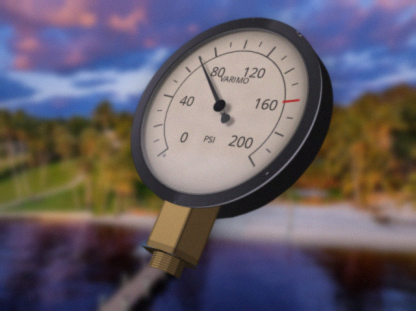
value=70 unit=psi
